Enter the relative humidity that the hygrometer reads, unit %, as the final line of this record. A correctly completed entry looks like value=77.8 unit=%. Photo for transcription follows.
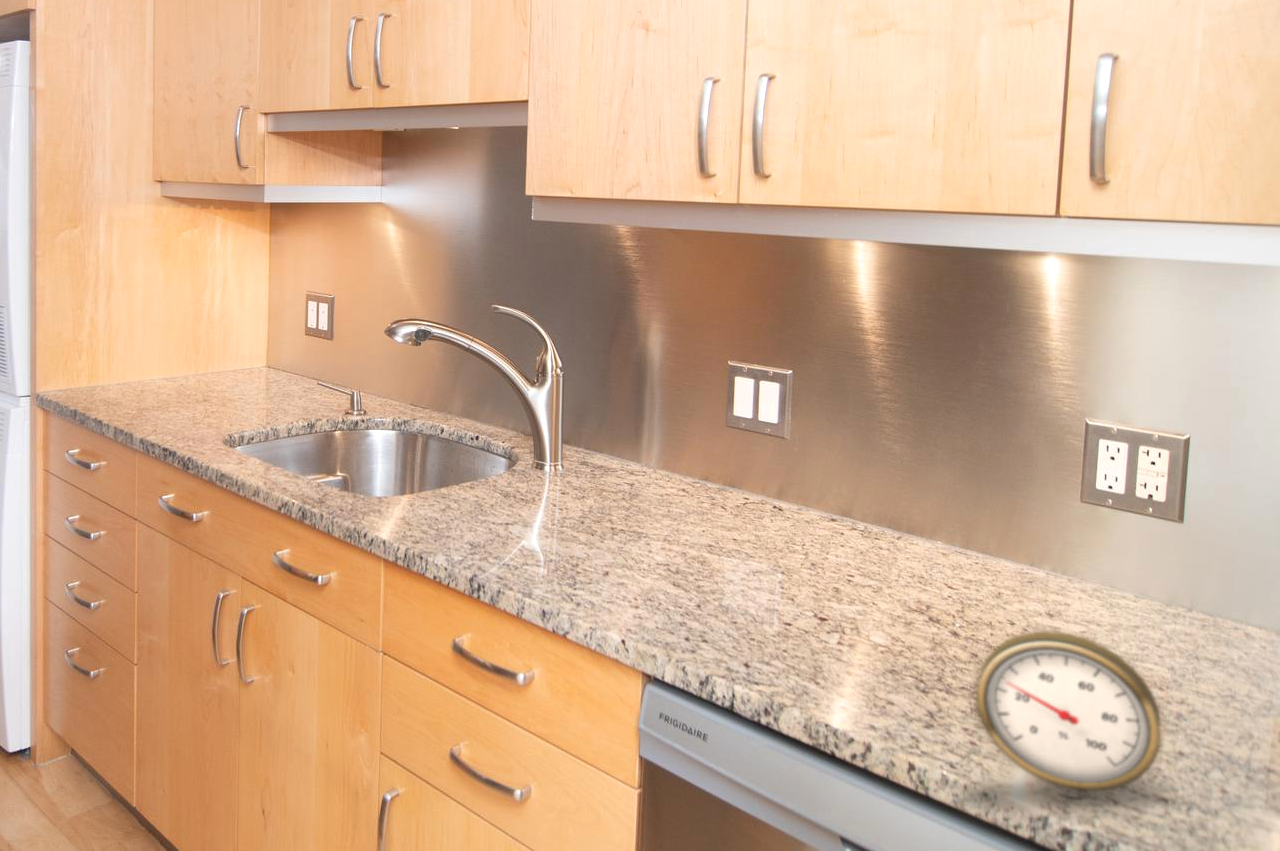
value=25 unit=%
